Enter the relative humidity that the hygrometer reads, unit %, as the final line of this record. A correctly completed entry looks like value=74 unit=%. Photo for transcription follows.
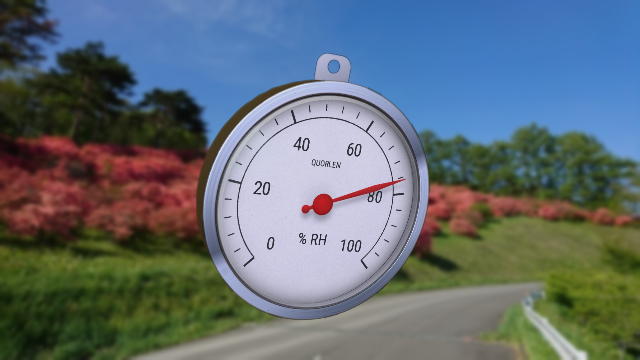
value=76 unit=%
